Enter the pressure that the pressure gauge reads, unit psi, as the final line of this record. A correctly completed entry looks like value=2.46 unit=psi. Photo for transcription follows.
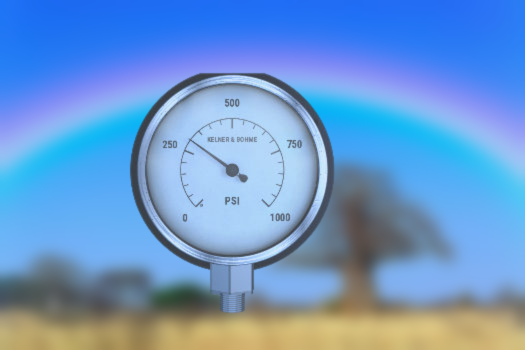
value=300 unit=psi
